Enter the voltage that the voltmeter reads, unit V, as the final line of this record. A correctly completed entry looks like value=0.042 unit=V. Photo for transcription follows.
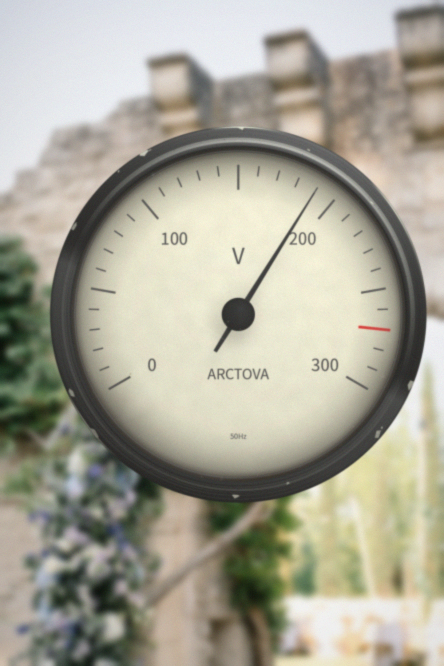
value=190 unit=V
